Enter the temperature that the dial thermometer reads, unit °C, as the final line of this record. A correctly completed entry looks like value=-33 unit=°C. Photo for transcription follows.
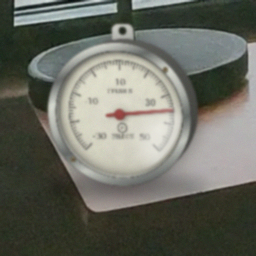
value=35 unit=°C
